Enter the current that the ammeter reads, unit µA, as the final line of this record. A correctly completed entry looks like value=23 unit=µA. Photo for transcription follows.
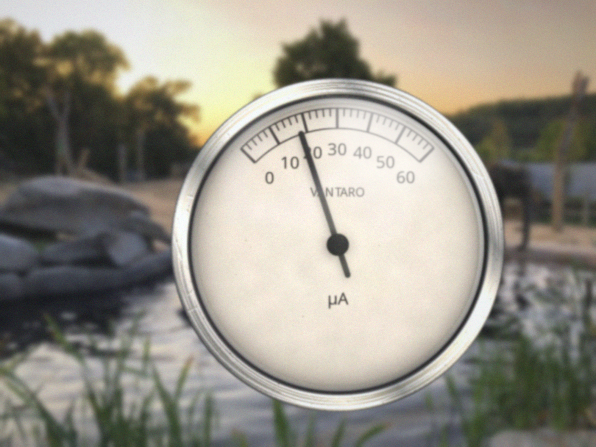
value=18 unit=µA
